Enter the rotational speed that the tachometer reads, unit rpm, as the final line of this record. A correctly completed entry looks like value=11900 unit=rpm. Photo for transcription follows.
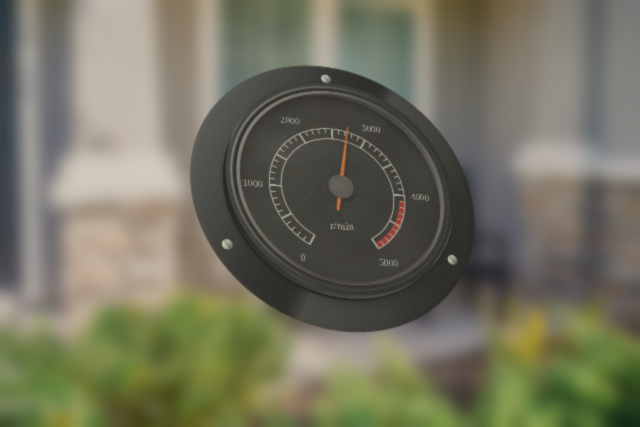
value=2700 unit=rpm
